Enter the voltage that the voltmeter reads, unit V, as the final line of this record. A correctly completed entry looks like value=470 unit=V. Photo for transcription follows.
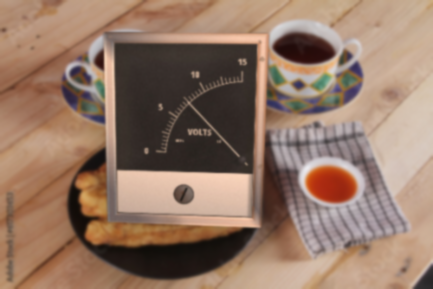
value=7.5 unit=V
